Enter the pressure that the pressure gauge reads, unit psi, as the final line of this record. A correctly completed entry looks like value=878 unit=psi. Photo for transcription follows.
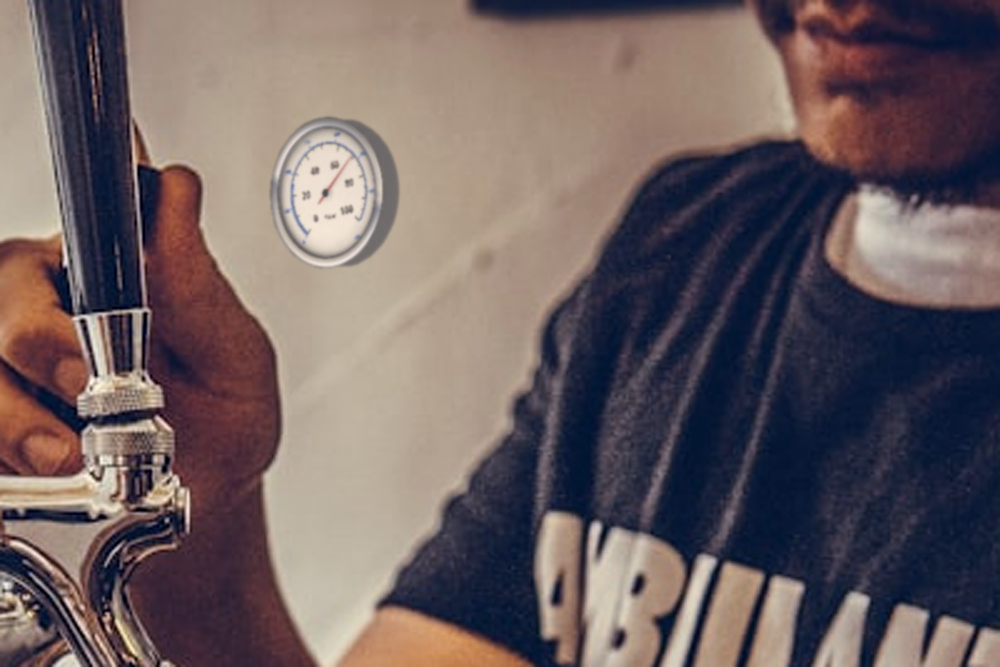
value=70 unit=psi
